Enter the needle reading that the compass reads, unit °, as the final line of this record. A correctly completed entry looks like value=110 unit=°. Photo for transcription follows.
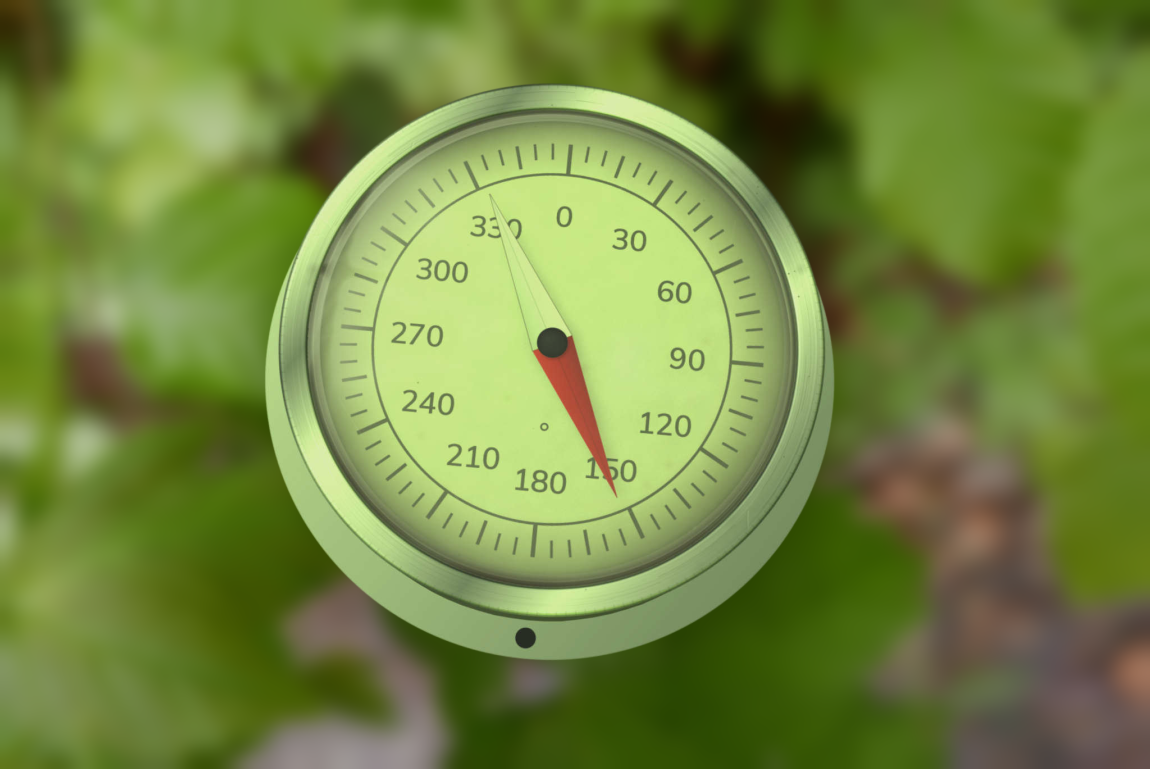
value=152.5 unit=°
